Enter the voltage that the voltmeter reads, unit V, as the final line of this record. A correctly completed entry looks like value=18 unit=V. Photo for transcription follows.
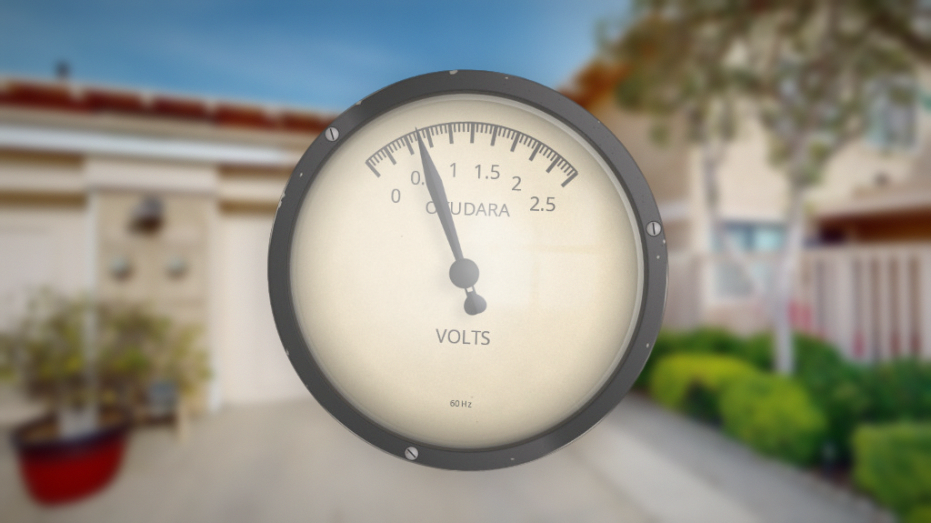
value=0.65 unit=V
